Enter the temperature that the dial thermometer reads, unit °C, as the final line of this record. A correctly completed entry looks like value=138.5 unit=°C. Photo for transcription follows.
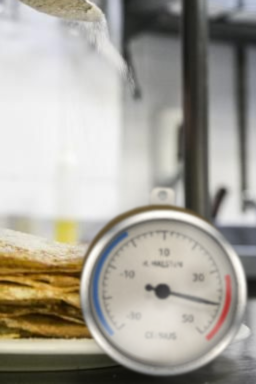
value=40 unit=°C
